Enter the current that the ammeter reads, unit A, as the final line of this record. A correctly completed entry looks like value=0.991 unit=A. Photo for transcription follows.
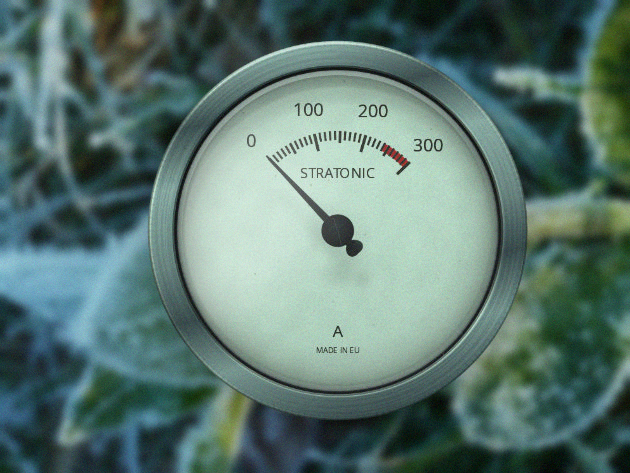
value=0 unit=A
